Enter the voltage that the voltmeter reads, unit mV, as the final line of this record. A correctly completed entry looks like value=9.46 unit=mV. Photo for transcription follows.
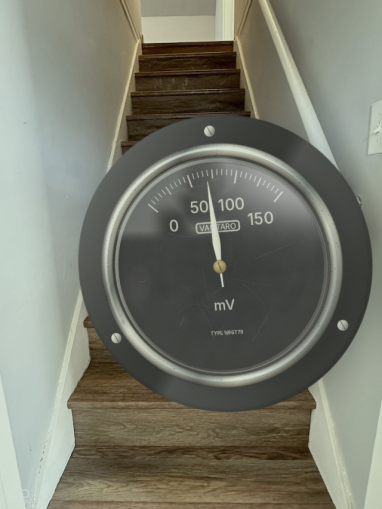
value=70 unit=mV
